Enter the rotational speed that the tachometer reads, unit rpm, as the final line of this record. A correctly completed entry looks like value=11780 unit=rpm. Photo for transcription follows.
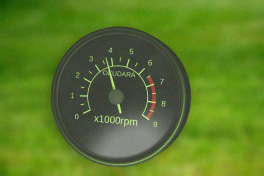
value=3750 unit=rpm
